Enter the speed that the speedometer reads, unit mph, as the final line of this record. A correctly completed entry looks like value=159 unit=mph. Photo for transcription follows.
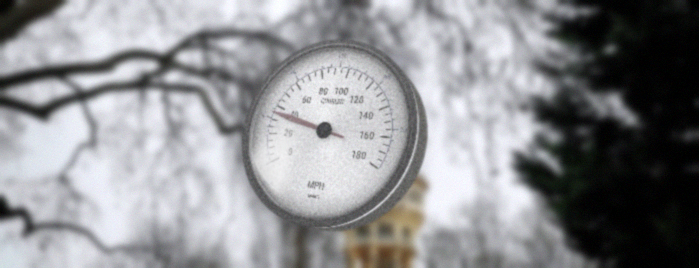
value=35 unit=mph
